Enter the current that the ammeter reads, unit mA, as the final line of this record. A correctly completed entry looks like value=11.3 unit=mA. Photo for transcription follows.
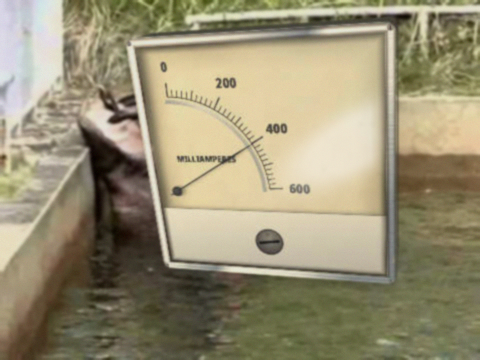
value=400 unit=mA
